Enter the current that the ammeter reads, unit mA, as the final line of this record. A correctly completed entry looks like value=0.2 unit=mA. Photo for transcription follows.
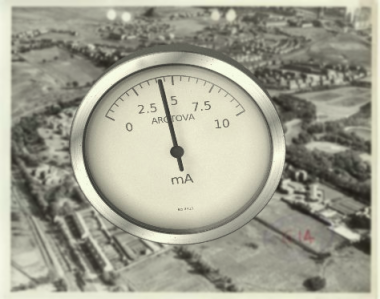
value=4.25 unit=mA
